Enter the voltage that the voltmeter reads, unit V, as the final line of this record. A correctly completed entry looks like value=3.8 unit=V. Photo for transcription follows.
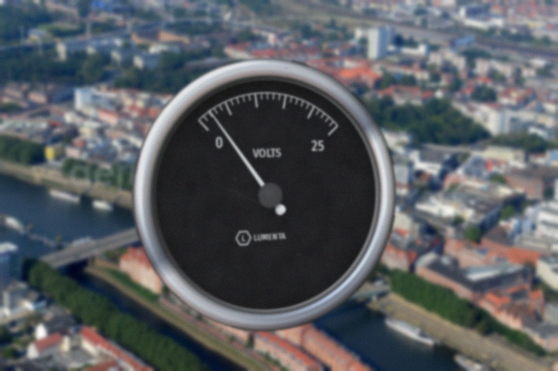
value=2 unit=V
